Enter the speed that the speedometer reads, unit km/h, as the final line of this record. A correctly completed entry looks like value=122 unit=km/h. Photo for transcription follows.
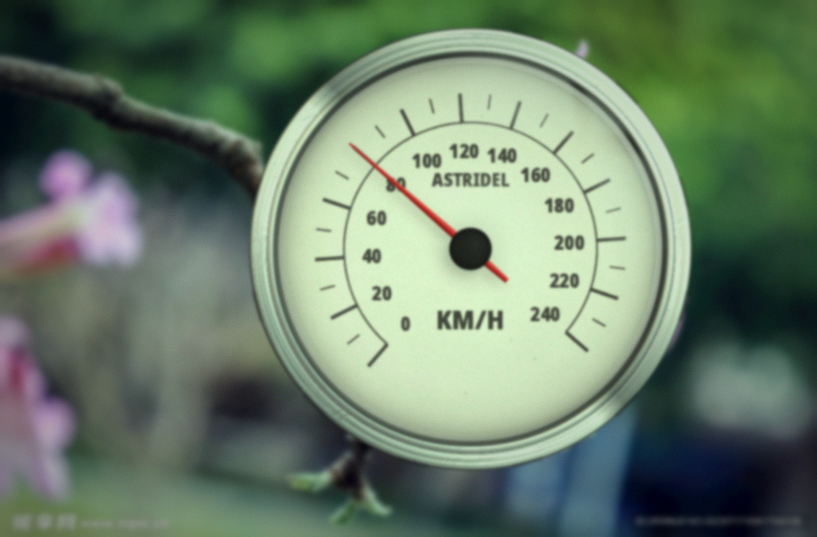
value=80 unit=km/h
